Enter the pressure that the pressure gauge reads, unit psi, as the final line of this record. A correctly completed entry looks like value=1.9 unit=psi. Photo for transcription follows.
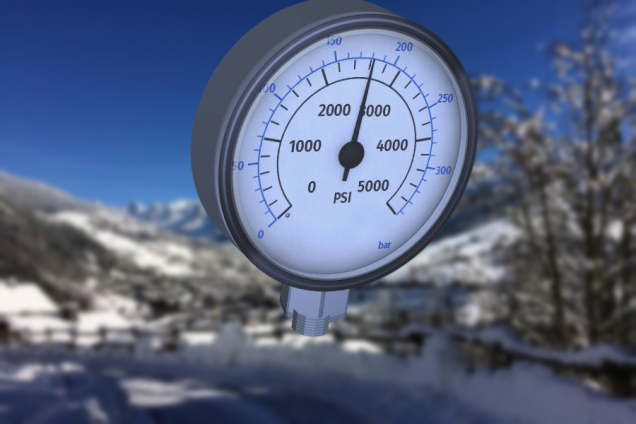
value=2600 unit=psi
